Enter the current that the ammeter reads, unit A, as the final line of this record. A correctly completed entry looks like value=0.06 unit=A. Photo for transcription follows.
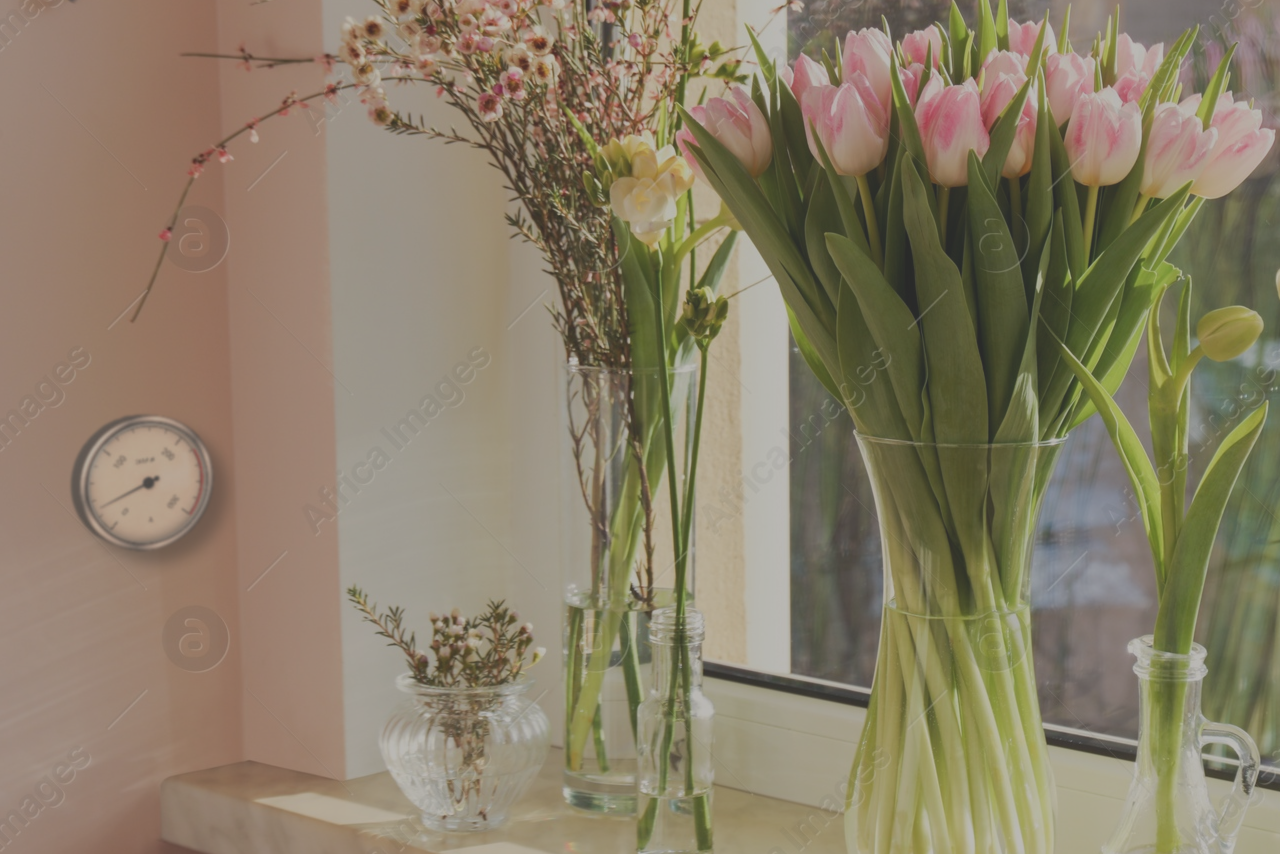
value=30 unit=A
